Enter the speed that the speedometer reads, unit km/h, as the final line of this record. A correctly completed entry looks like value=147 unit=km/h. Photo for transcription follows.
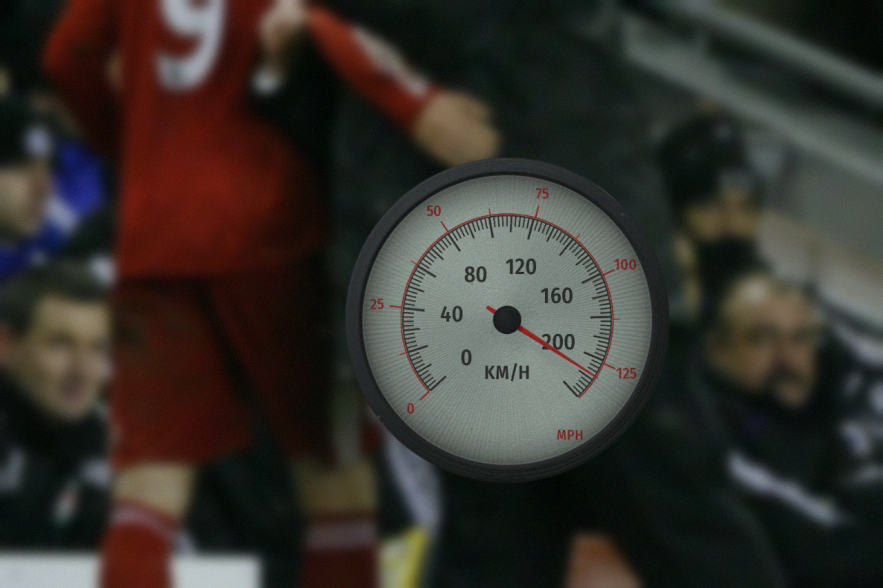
value=208 unit=km/h
